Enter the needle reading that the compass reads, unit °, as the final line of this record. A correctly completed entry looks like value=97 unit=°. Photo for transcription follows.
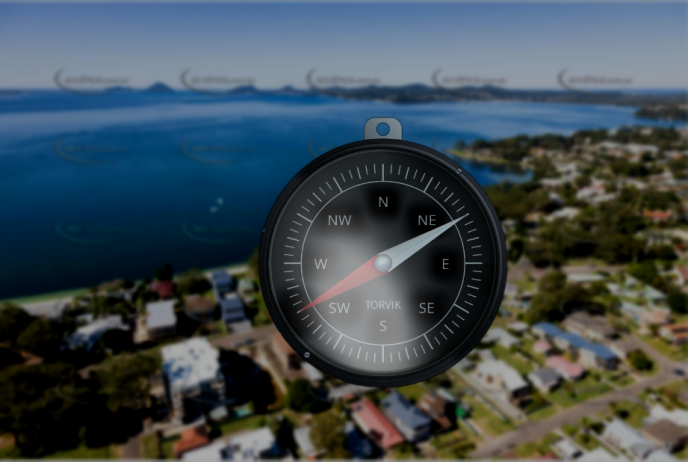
value=240 unit=°
